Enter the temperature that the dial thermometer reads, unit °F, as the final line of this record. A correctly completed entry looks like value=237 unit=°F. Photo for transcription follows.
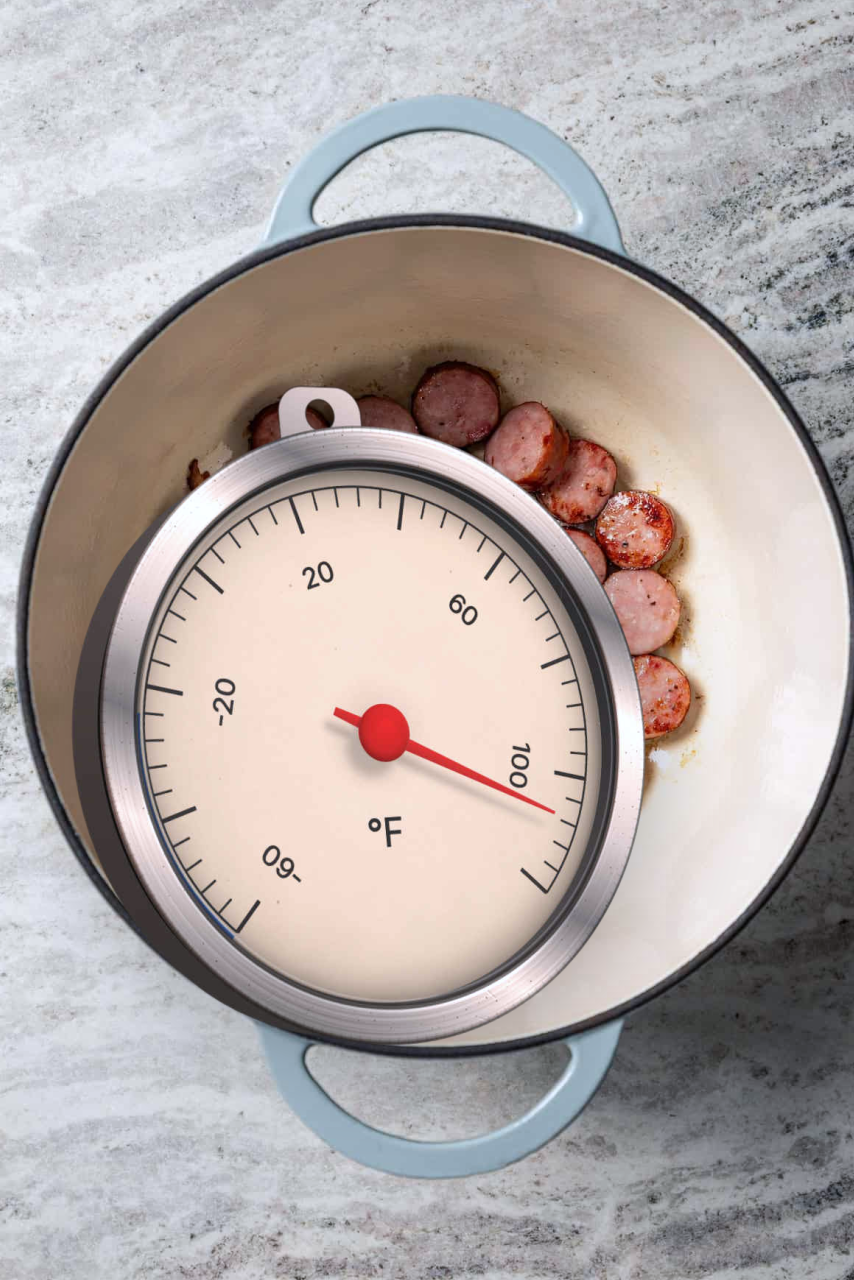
value=108 unit=°F
